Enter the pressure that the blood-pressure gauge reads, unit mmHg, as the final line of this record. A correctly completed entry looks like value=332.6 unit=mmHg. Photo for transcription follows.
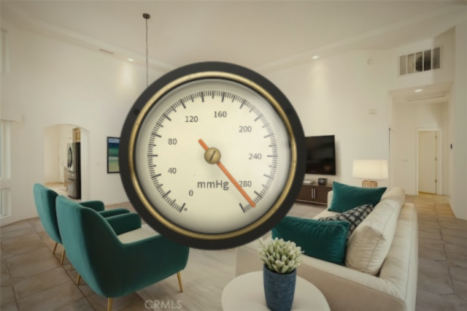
value=290 unit=mmHg
